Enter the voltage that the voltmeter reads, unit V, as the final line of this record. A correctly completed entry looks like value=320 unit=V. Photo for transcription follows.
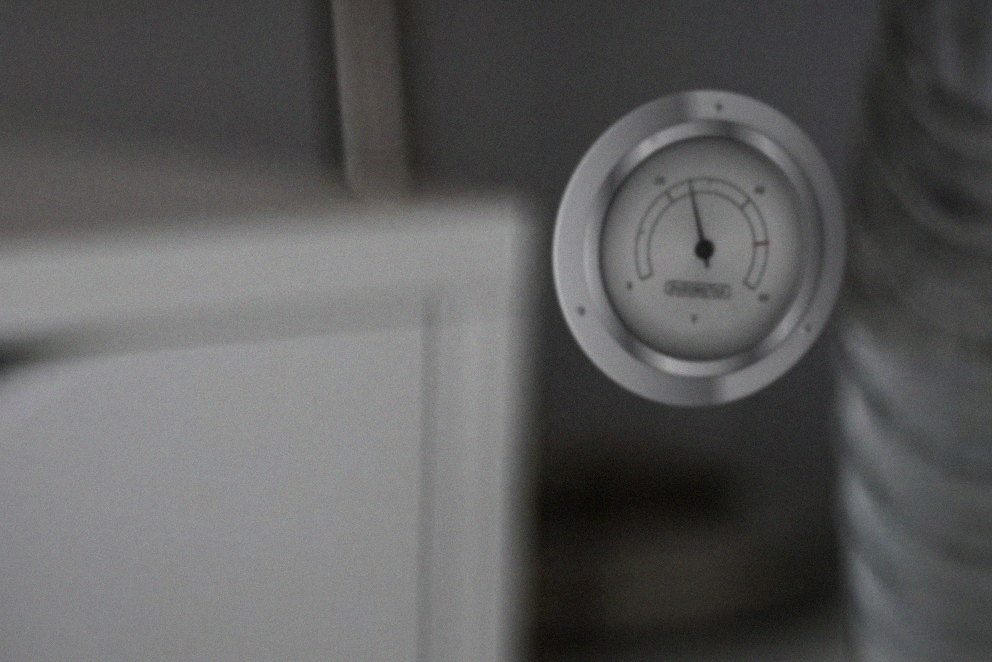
value=25 unit=V
